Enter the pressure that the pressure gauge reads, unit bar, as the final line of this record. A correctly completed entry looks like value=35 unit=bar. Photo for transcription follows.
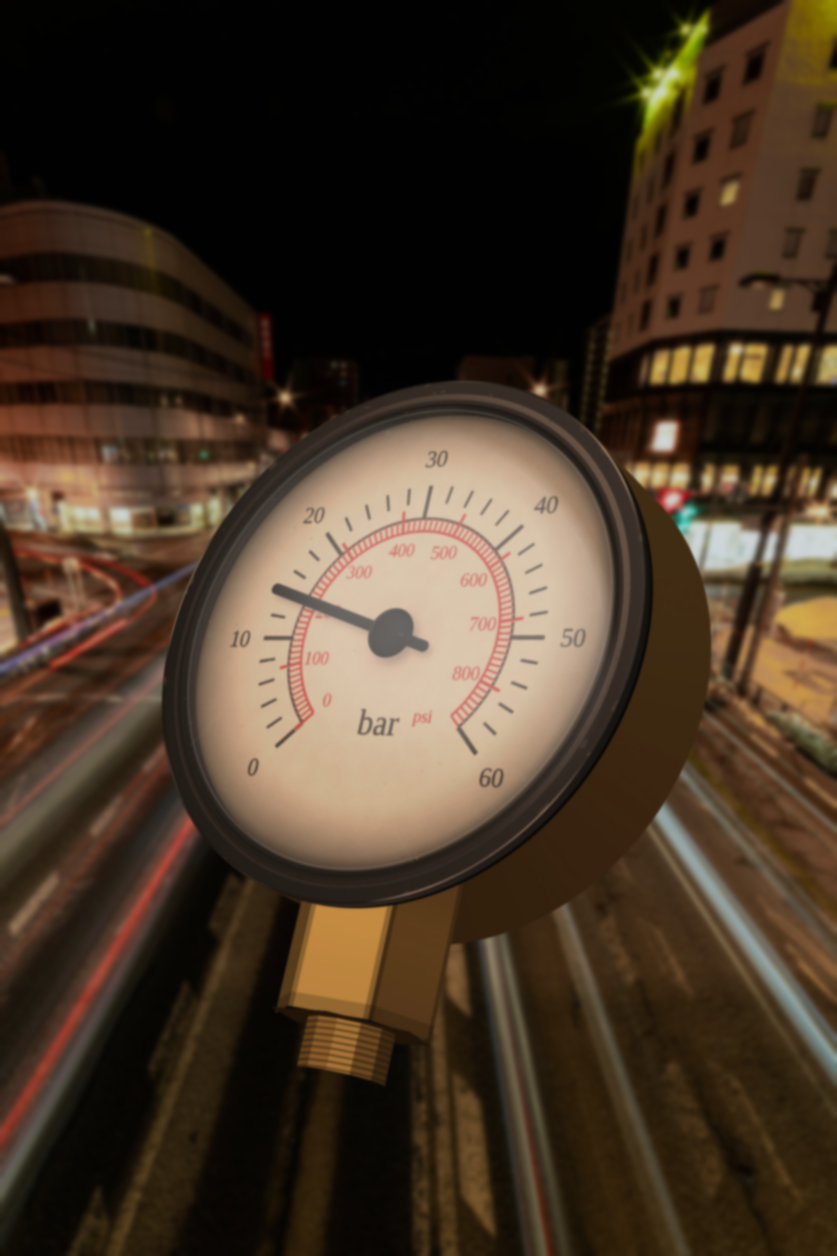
value=14 unit=bar
